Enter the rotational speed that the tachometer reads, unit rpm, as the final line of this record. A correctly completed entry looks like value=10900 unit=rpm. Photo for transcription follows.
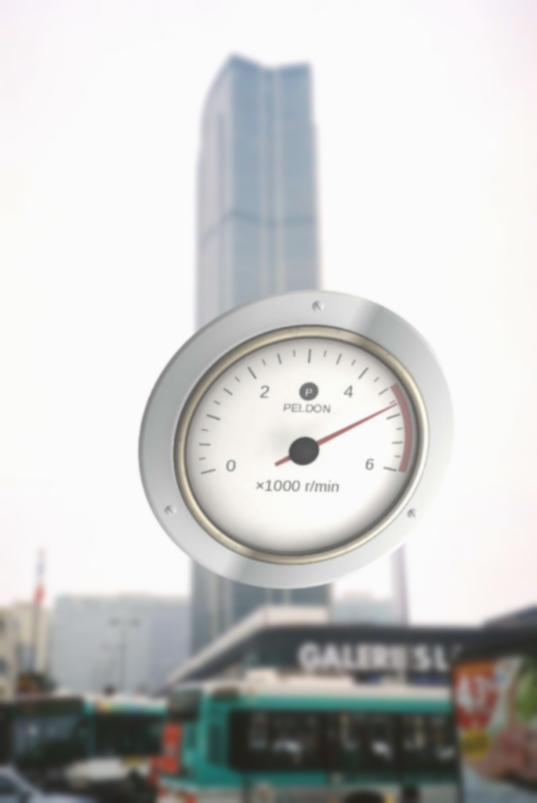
value=4750 unit=rpm
